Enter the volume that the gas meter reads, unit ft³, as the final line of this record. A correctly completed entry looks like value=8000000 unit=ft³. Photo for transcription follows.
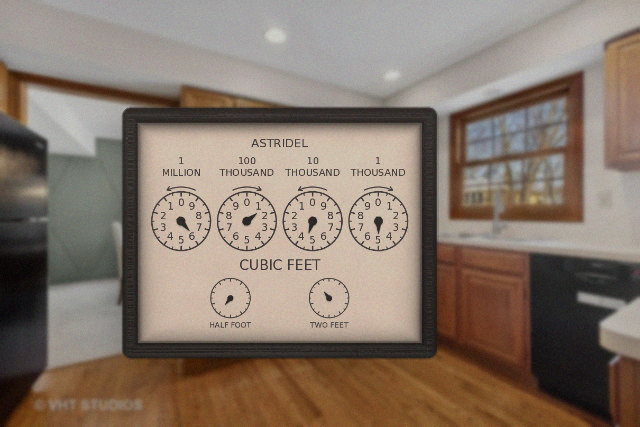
value=614500 unit=ft³
